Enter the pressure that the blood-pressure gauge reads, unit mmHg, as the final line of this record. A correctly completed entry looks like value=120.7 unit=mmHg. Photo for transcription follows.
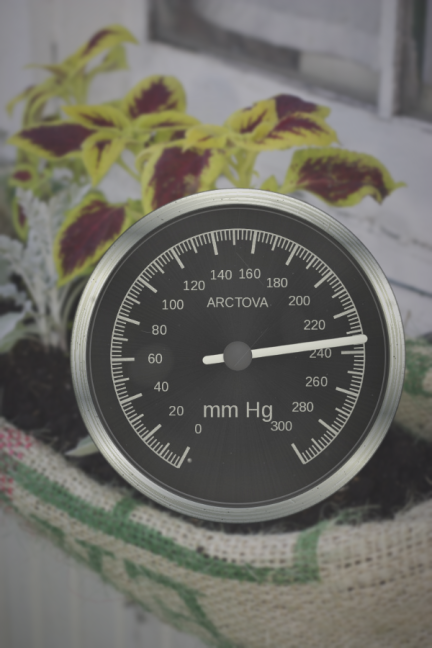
value=234 unit=mmHg
